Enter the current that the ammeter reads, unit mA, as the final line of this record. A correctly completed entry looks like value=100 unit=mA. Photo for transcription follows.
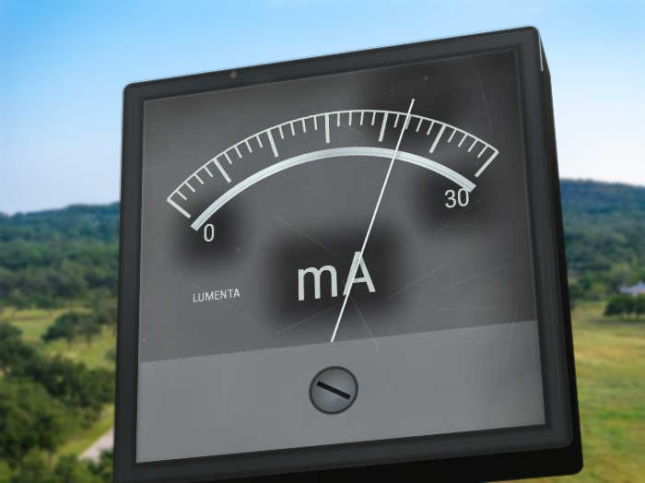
value=22 unit=mA
